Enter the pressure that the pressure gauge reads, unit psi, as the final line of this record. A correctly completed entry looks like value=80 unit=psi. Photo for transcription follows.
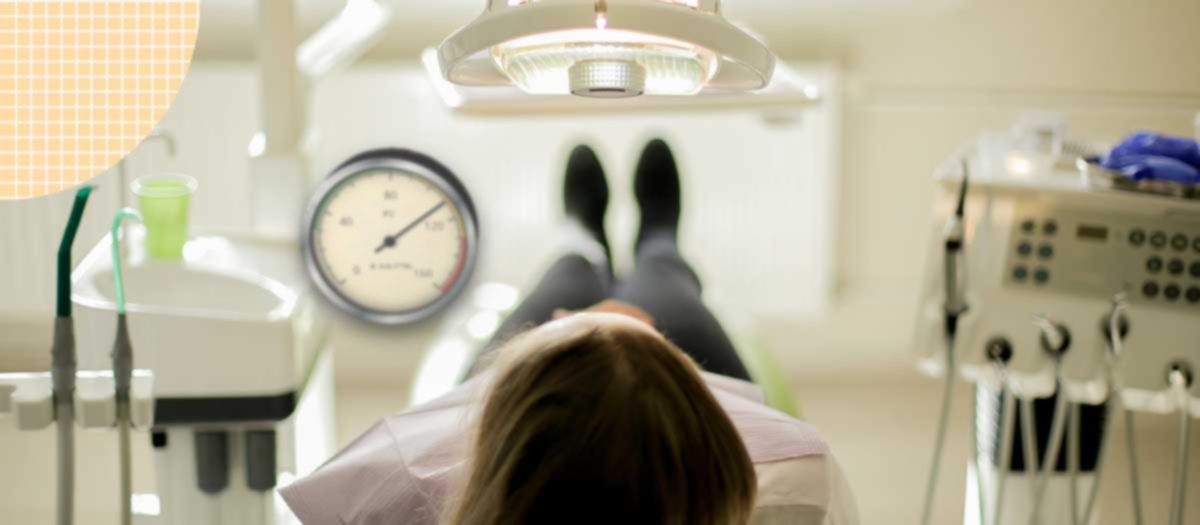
value=110 unit=psi
